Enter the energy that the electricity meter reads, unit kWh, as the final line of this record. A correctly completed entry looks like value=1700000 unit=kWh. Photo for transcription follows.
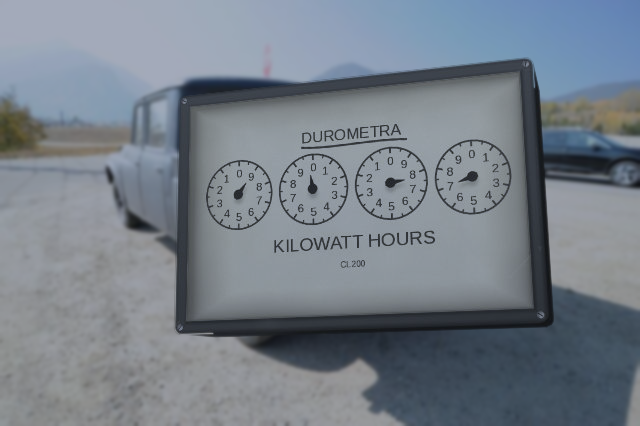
value=8977 unit=kWh
